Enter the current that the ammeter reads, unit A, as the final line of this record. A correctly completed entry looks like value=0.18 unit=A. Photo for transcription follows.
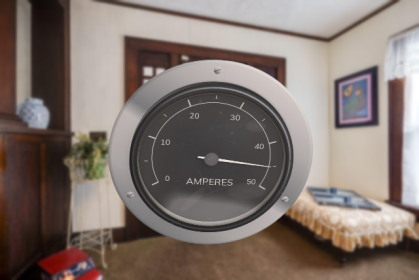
value=45 unit=A
